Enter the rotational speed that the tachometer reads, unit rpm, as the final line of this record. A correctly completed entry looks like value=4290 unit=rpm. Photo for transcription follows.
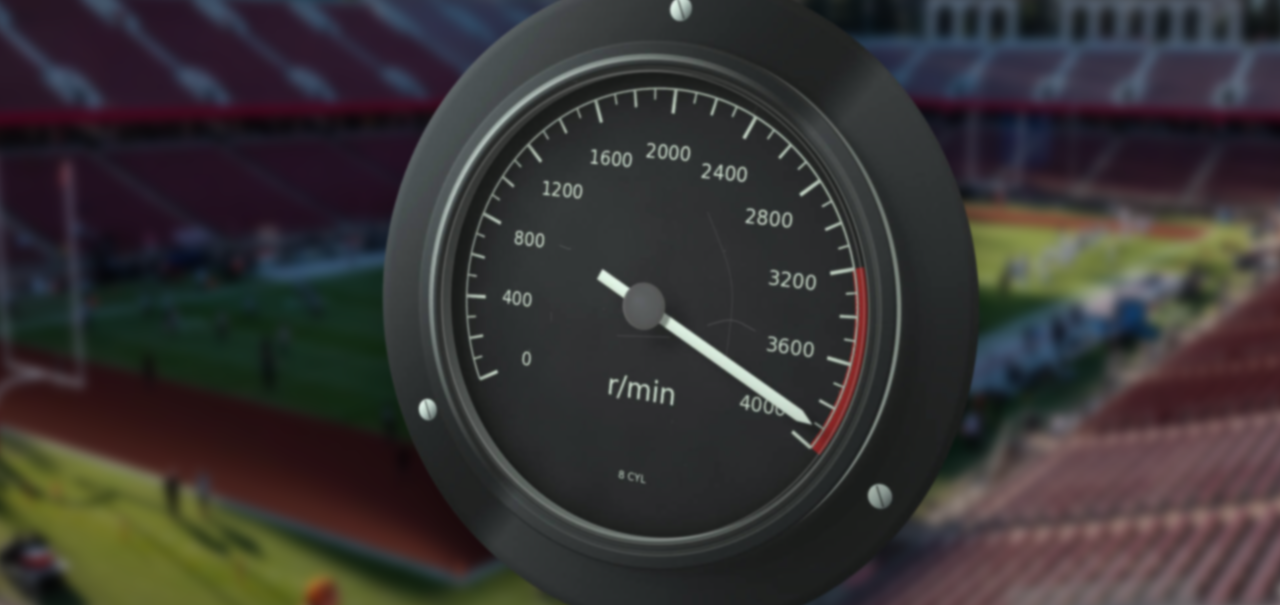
value=3900 unit=rpm
